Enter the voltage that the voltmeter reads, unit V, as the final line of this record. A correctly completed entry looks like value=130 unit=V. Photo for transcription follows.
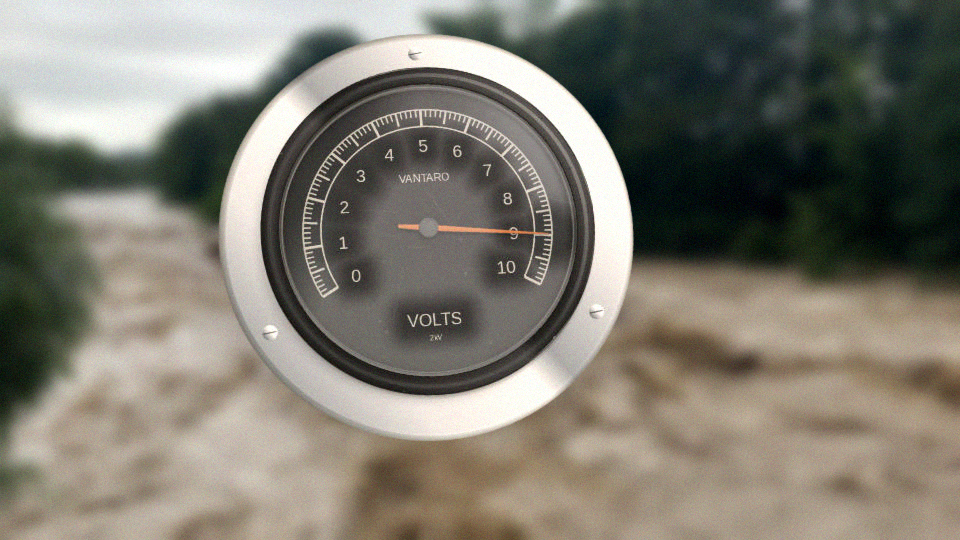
value=9 unit=V
